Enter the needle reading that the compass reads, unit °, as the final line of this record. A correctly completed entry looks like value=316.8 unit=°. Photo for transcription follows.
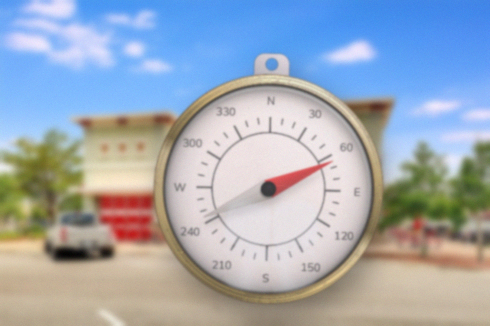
value=65 unit=°
